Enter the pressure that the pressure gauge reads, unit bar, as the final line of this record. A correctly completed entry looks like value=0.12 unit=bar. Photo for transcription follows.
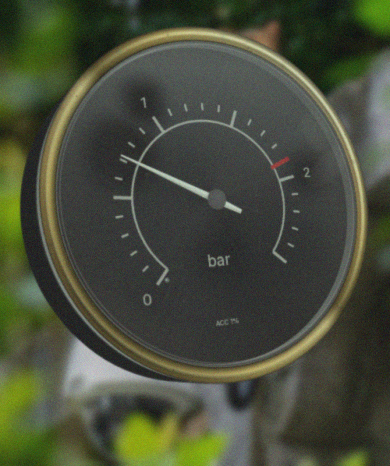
value=0.7 unit=bar
